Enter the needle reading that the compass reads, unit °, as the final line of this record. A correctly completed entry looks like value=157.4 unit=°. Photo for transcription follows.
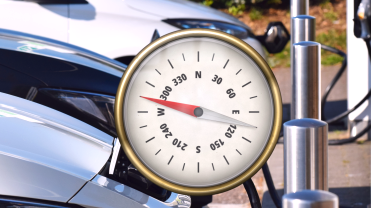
value=285 unit=°
